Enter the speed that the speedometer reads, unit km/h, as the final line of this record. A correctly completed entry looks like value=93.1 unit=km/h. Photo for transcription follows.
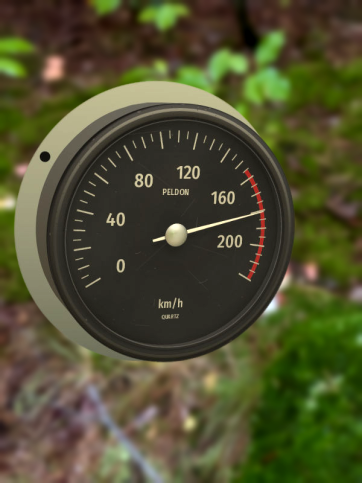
value=180 unit=km/h
